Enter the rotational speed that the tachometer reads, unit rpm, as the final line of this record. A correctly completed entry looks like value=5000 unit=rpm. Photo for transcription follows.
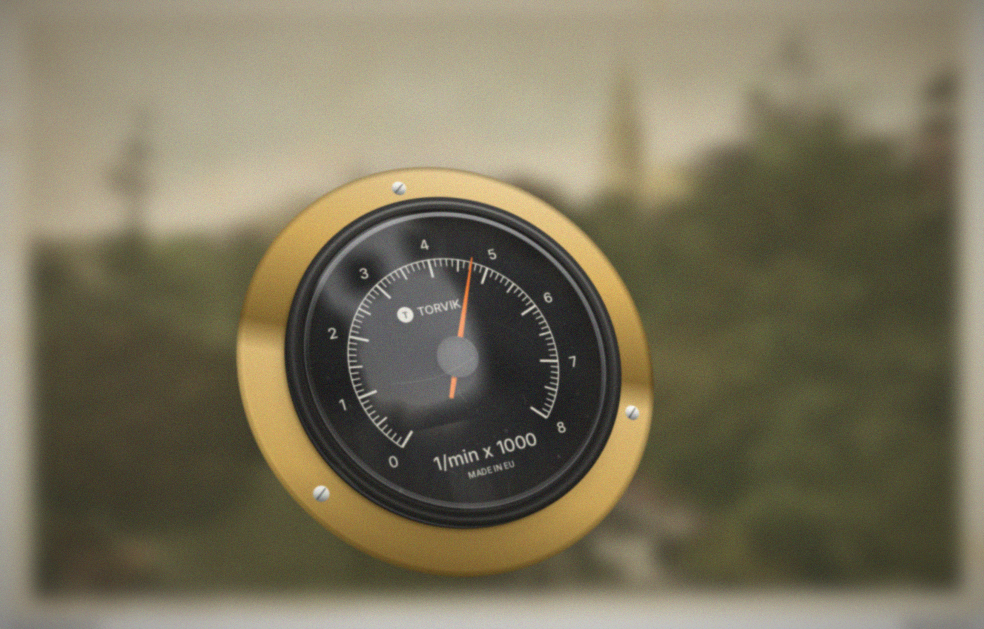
value=4700 unit=rpm
